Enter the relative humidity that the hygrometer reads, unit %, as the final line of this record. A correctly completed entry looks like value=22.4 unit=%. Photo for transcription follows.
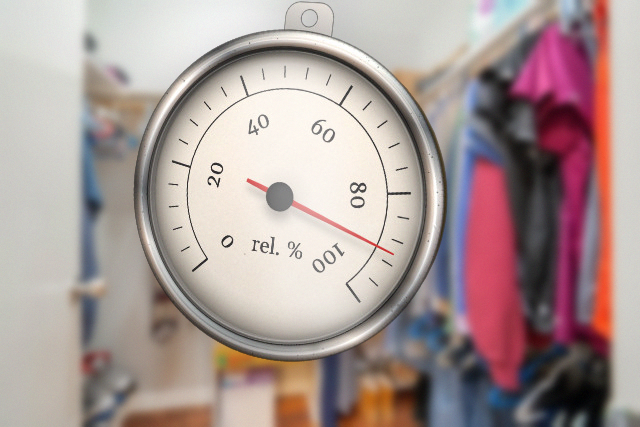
value=90 unit=%
